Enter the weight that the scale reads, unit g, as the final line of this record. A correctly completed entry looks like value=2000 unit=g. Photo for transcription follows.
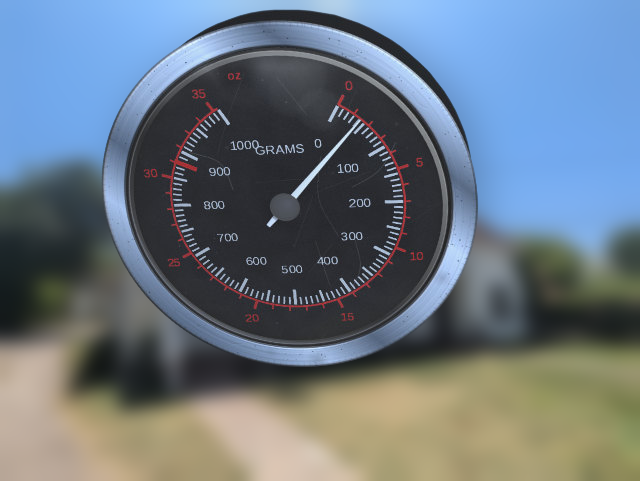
value=40 unit=g
